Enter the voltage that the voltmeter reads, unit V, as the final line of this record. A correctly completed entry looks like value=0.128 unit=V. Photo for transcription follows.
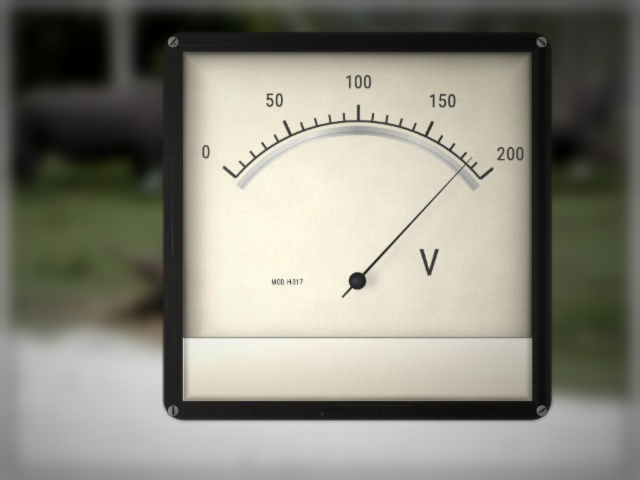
value=185 unit=V
